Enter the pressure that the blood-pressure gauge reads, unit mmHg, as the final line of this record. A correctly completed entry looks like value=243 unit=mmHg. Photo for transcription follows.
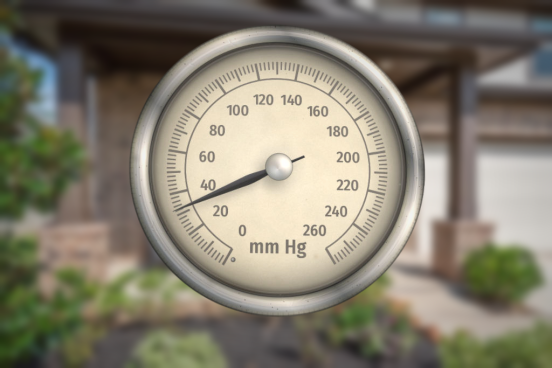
value=32 unit=mmHg
